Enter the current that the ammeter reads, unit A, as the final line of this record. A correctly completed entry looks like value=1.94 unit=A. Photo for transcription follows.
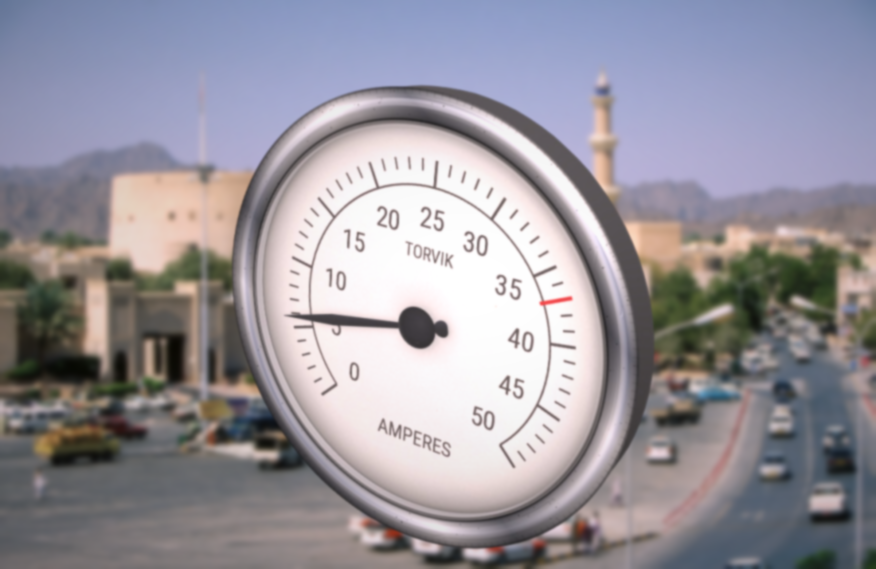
value=6 unit=A
